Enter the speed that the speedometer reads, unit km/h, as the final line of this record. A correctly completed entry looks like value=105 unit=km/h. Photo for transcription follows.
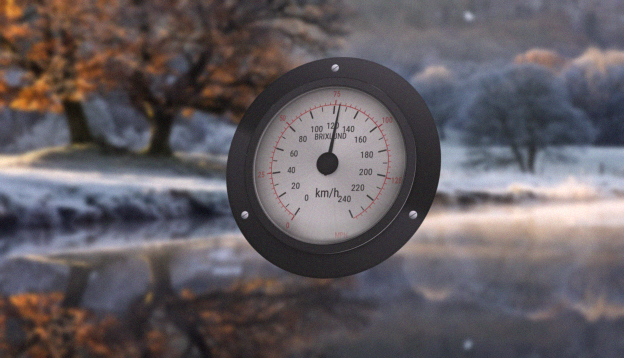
value=125 unit=km/h
